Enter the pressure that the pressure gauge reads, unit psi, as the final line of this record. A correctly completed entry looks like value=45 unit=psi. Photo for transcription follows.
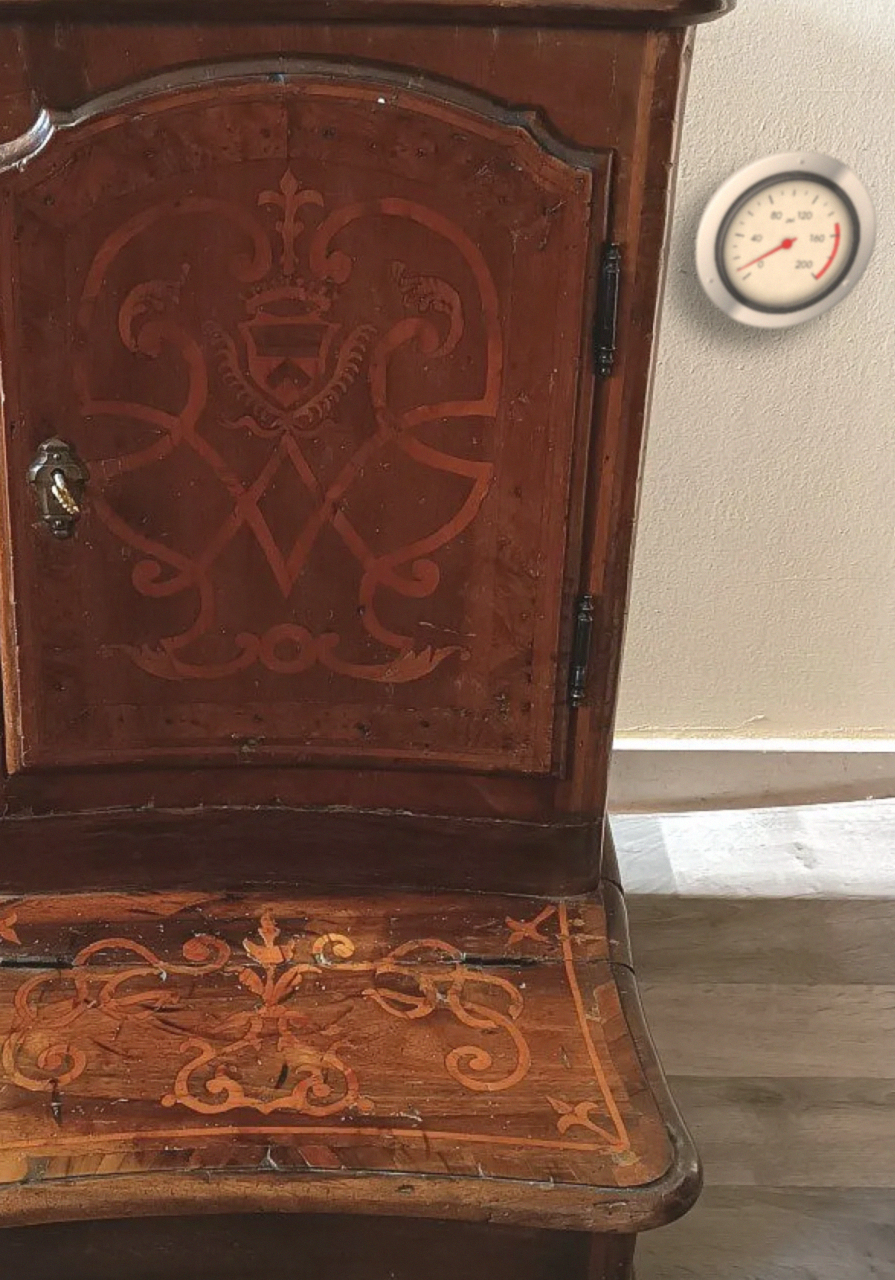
value=10 unit=psi
